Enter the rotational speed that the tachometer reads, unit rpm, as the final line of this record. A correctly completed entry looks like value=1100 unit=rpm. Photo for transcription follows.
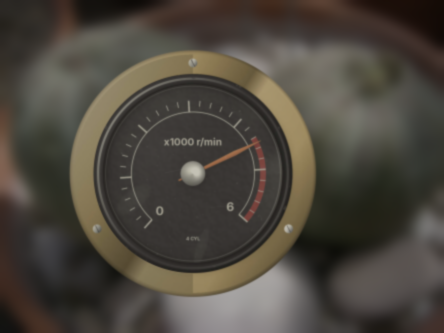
value=4500 unit=rpm
